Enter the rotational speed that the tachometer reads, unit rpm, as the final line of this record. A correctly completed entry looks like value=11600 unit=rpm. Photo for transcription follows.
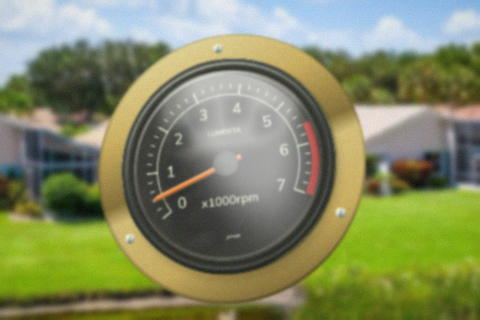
value=400 unit=rpm
